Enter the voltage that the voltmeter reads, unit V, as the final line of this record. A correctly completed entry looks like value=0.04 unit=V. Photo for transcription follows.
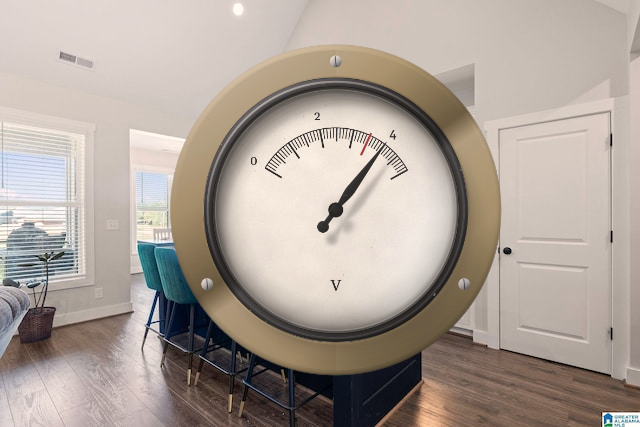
value=4 unit=V
